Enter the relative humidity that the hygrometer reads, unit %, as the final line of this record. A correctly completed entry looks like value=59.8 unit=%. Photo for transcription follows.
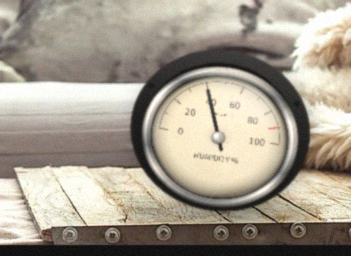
value=40 unit=%
